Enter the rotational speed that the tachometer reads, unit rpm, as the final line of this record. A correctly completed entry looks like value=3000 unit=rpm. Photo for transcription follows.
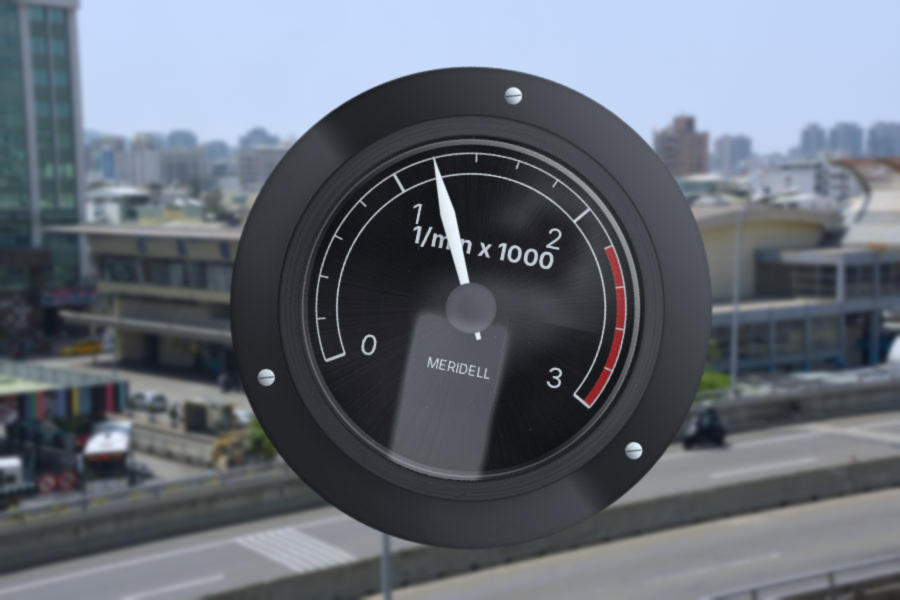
value=1200 unit=rpm
